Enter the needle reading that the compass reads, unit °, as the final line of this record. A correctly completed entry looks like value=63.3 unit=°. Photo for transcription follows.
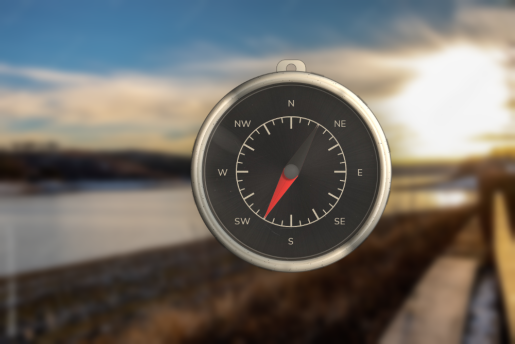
value=210 unit=°
